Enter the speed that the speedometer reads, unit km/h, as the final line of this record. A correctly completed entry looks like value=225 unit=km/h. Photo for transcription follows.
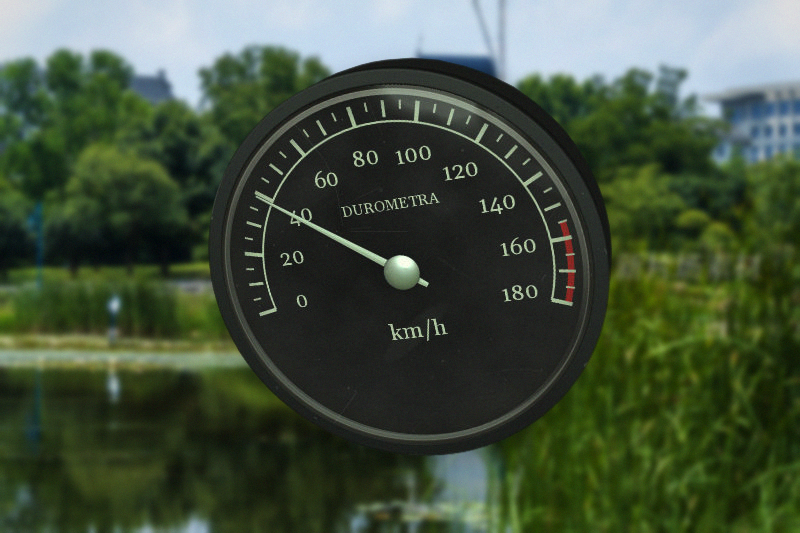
value=40 unit=km/h
